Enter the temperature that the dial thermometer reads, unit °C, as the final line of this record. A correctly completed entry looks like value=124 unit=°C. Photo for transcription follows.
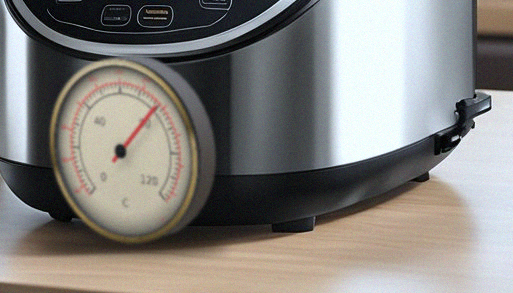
value=80 unit=°C
